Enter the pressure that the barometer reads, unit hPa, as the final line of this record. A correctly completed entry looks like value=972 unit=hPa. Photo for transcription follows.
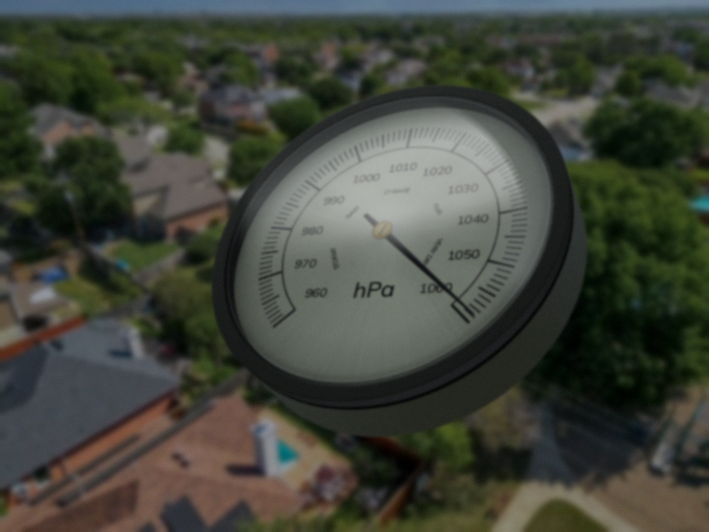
value=1059 unit=hPa
